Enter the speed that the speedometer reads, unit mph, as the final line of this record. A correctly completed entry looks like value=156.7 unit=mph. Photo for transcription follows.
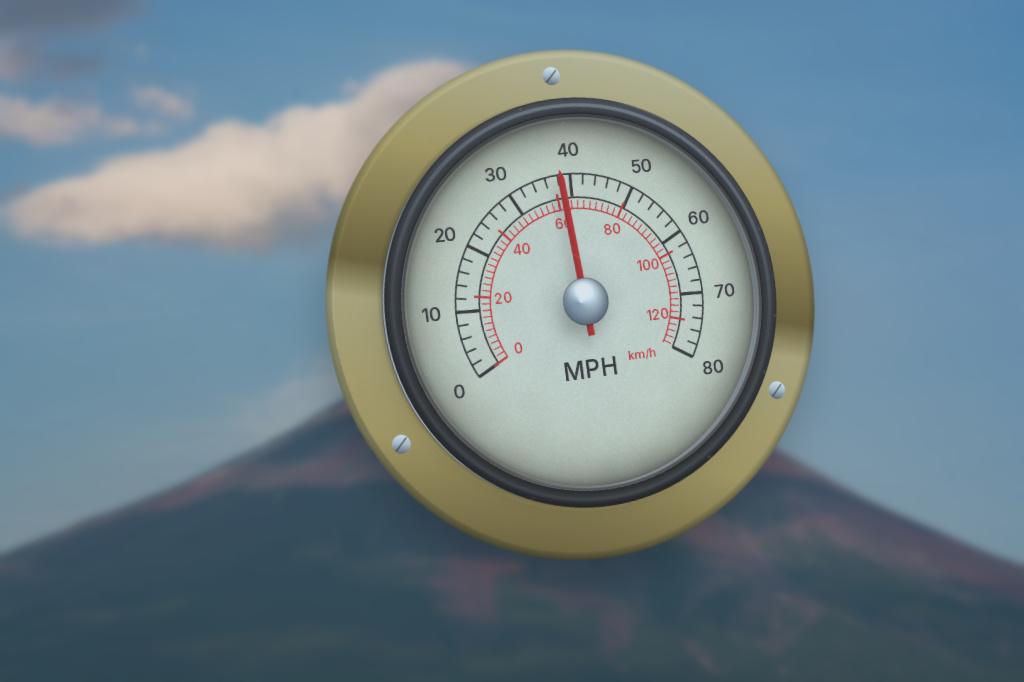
value=38 unit=mph
